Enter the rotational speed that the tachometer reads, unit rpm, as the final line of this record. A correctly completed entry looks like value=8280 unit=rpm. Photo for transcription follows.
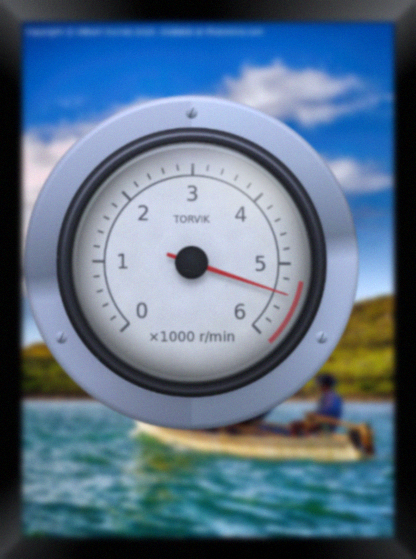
value=5400 unit=rpm
